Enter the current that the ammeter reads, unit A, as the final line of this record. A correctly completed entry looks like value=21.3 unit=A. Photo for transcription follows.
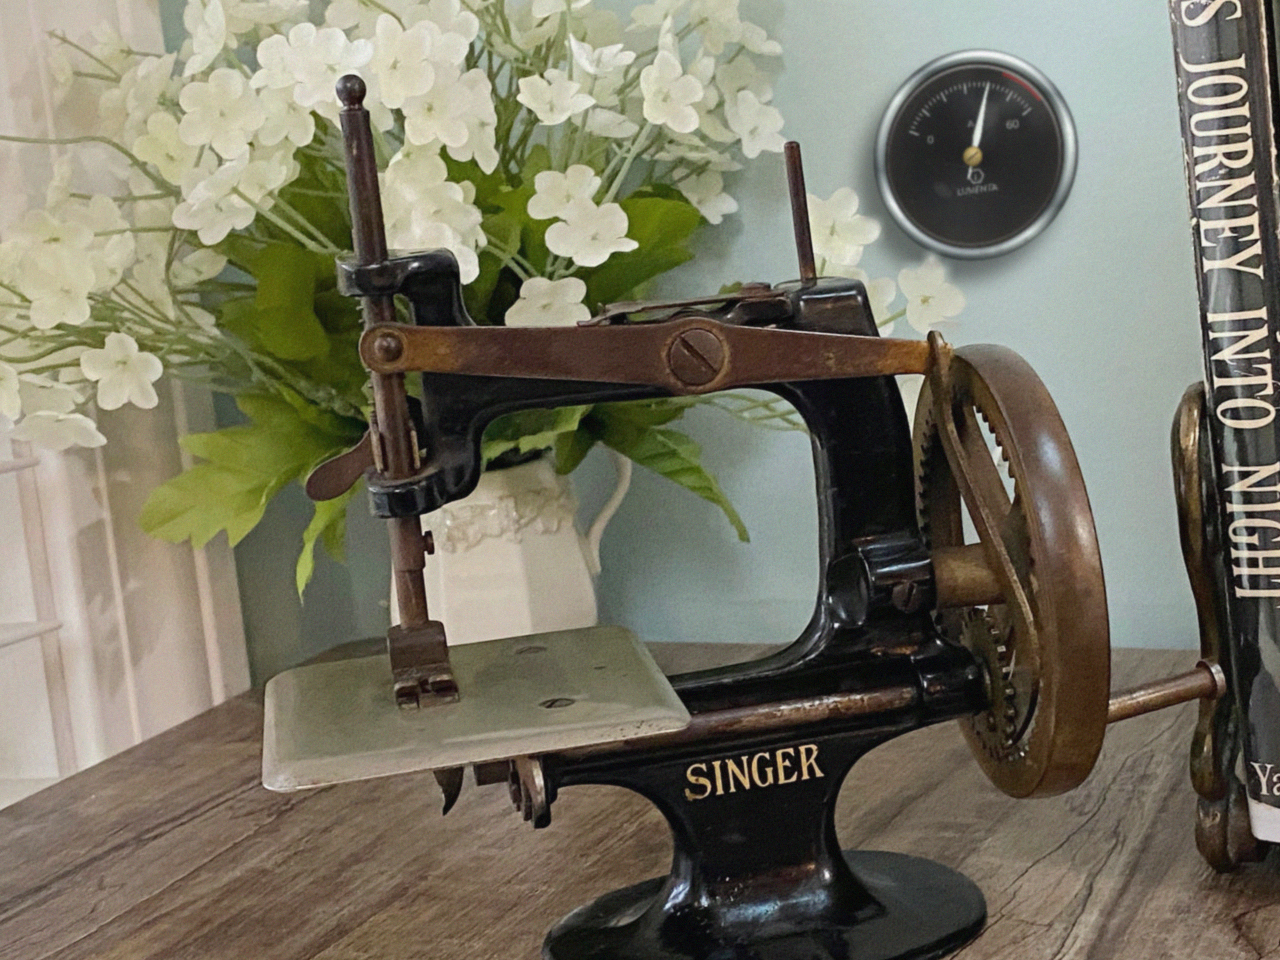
value=40 unit=A
